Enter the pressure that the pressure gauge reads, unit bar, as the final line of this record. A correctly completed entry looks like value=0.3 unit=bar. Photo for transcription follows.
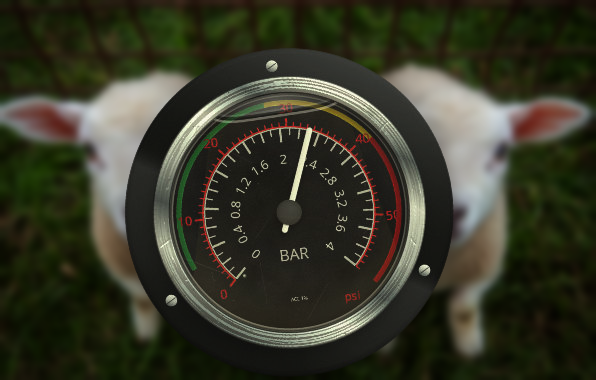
value=2.3 unit=bar
